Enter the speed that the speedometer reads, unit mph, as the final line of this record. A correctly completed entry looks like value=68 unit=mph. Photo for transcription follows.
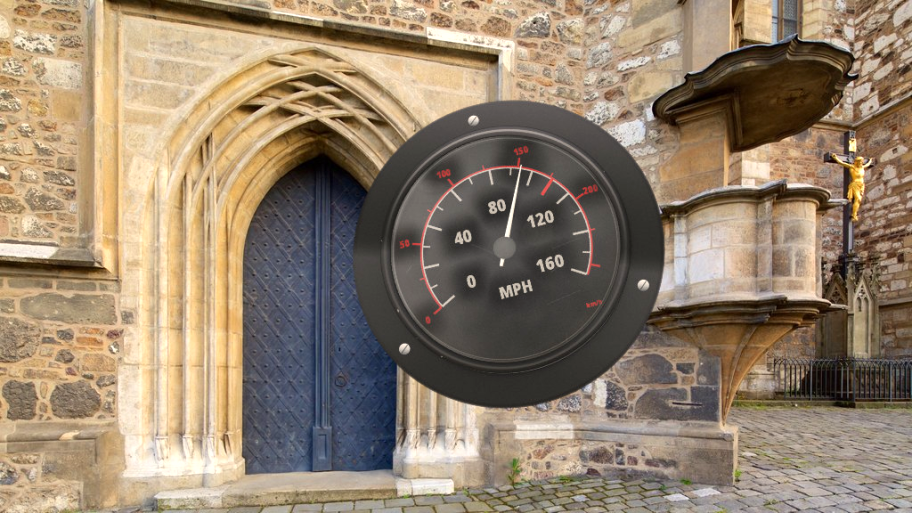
value=95 unit=mph
